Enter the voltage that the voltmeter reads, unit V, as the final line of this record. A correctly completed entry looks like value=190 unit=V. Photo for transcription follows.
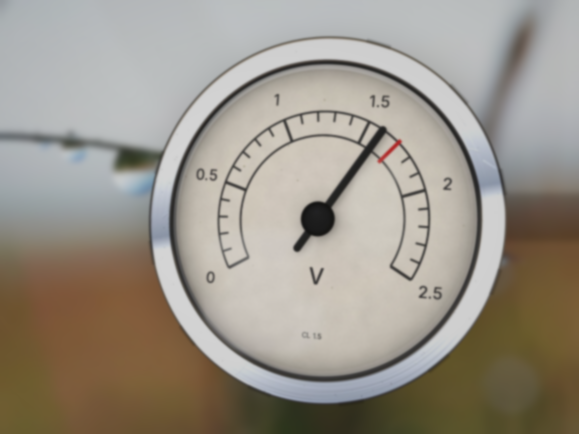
value=1.6 unit=V
